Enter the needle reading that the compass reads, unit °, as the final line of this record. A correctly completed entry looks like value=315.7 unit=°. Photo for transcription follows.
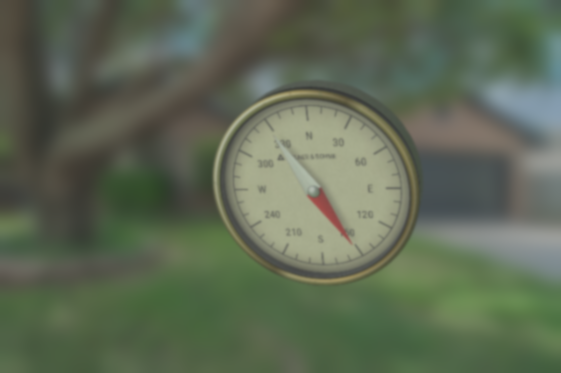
value=150 unit=°
